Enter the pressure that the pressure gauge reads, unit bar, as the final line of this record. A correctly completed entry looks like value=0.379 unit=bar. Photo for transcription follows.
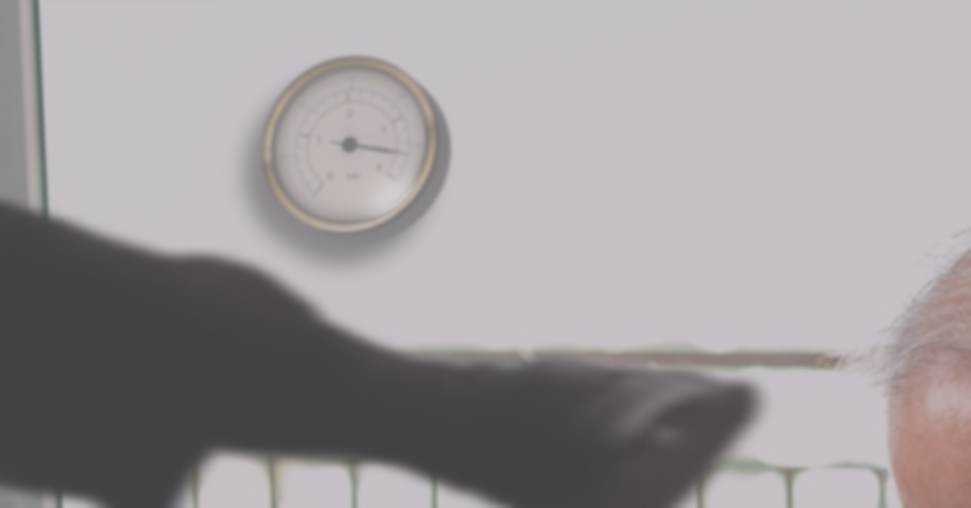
value=3.6 unit=bar
